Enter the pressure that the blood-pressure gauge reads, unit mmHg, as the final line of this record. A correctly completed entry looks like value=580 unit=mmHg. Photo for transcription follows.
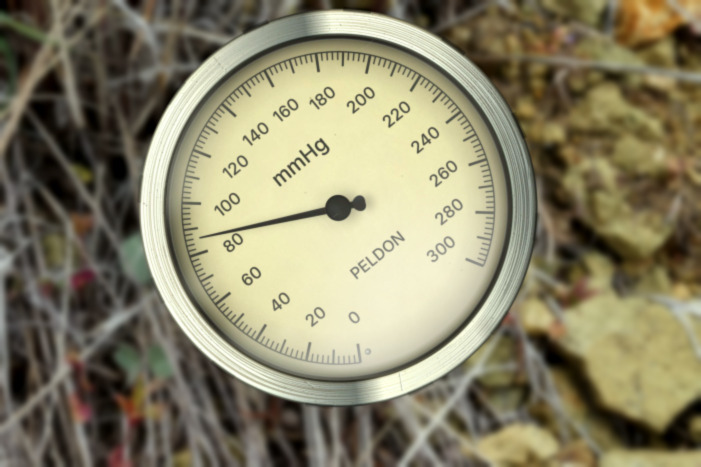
value=86 unit=mmHg
